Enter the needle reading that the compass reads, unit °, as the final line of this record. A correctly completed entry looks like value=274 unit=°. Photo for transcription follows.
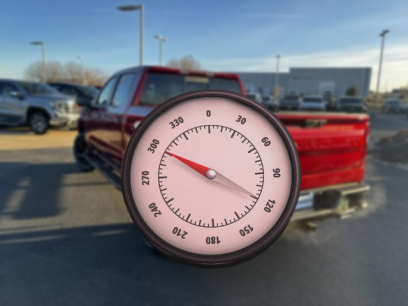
value=300 unit=°
